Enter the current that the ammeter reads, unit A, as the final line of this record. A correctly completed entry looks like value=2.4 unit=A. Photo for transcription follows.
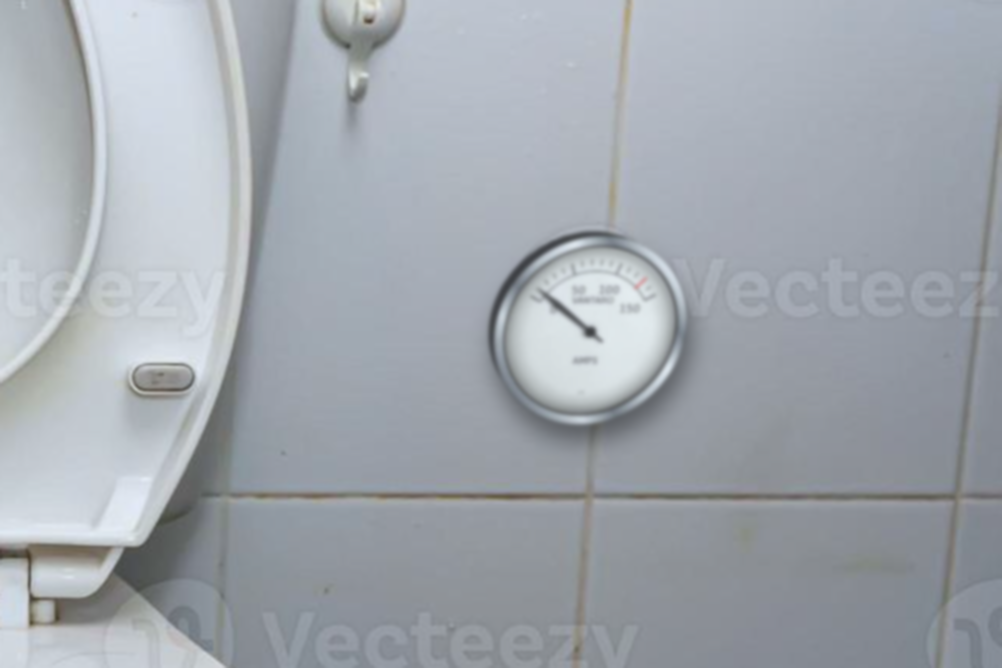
value=10 unit=A
